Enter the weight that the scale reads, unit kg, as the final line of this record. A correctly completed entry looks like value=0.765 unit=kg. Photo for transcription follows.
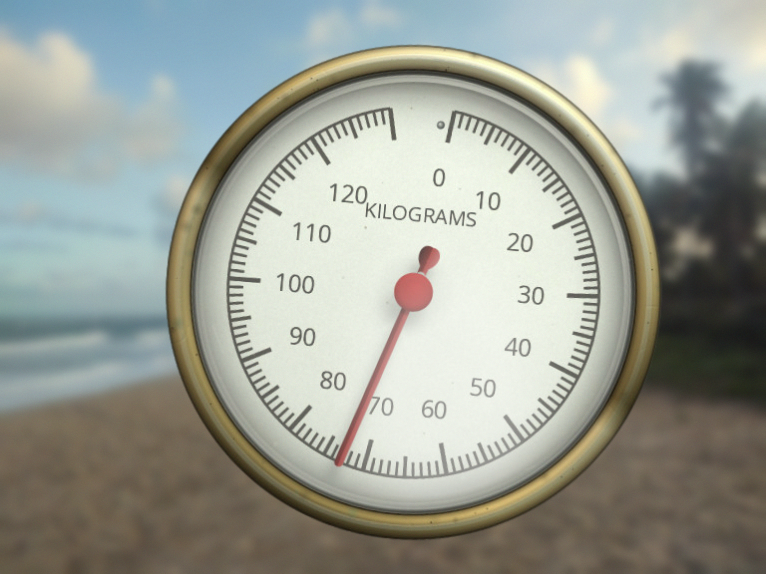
value=73 unit=kg
